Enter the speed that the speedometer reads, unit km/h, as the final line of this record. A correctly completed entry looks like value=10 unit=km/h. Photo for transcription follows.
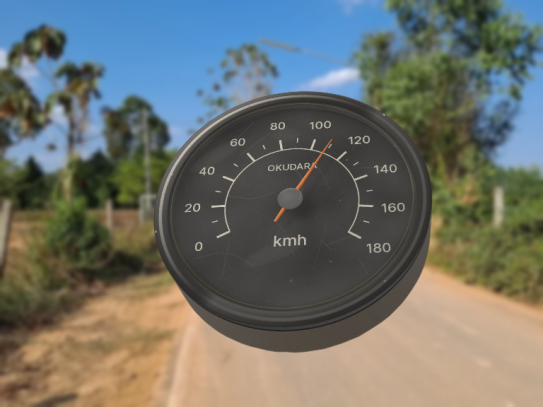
value=110 unit=km/h
